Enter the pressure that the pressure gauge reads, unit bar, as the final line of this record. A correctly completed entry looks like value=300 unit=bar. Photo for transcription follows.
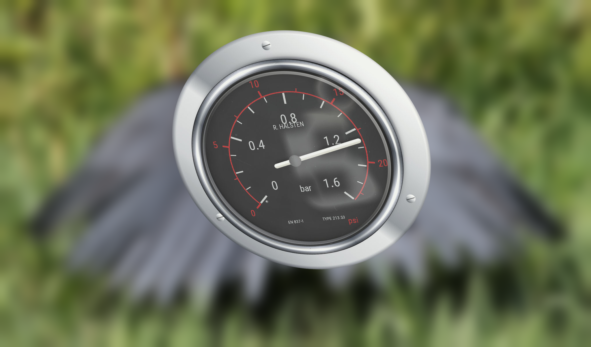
value=1.25 unit=bar
